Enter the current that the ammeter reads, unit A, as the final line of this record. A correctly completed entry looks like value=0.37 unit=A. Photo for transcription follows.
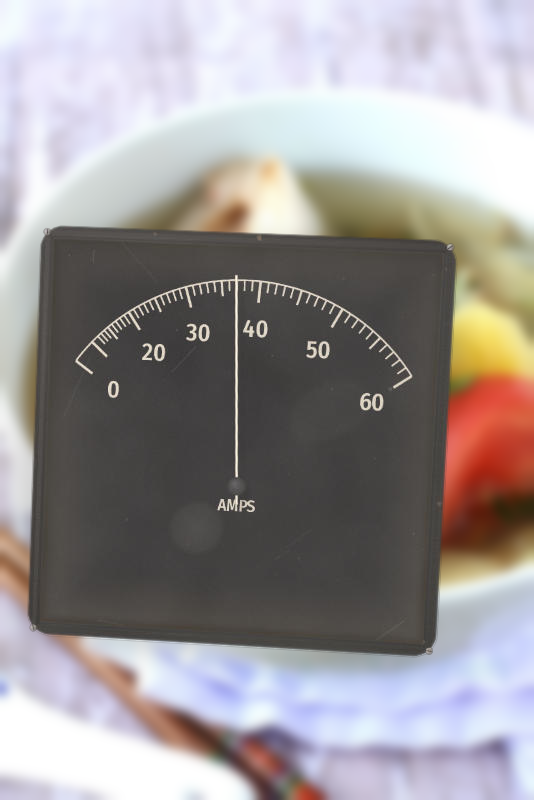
value=37 unit=A
